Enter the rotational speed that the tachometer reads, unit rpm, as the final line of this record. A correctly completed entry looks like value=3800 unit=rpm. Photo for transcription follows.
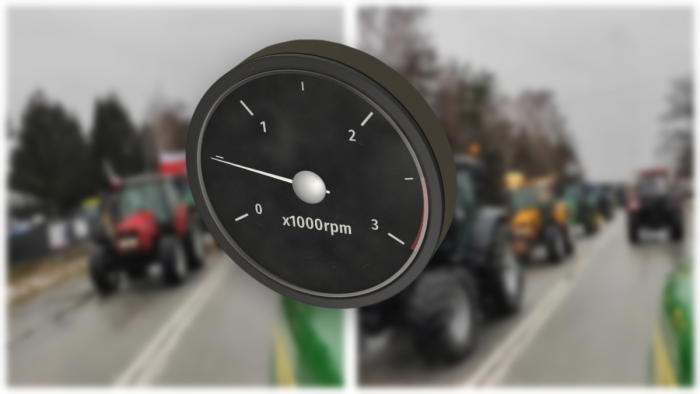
value=500 unit=rpm
